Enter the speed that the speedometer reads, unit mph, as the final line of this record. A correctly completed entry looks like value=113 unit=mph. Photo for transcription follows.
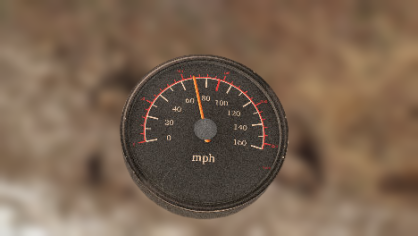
value=70 unit=mph
